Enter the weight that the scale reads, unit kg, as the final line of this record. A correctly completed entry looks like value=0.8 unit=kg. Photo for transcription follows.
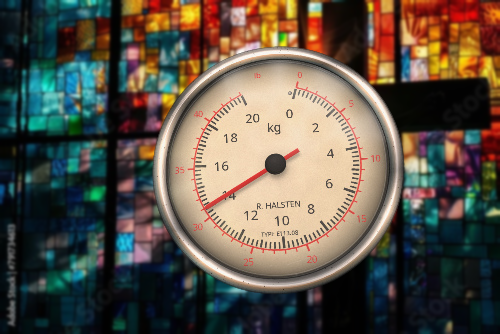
value=14 unit=kg
